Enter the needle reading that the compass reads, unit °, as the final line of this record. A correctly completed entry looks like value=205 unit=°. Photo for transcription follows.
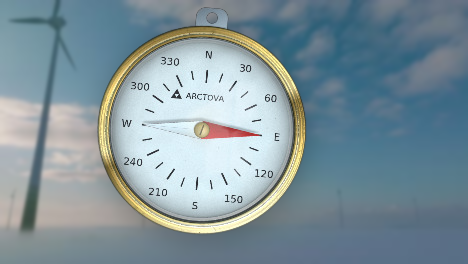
value=90 unit=°
